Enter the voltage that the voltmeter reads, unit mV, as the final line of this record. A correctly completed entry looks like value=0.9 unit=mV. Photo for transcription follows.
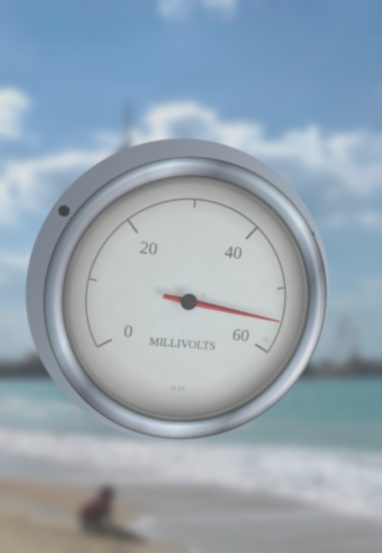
value=55 unit=mV
